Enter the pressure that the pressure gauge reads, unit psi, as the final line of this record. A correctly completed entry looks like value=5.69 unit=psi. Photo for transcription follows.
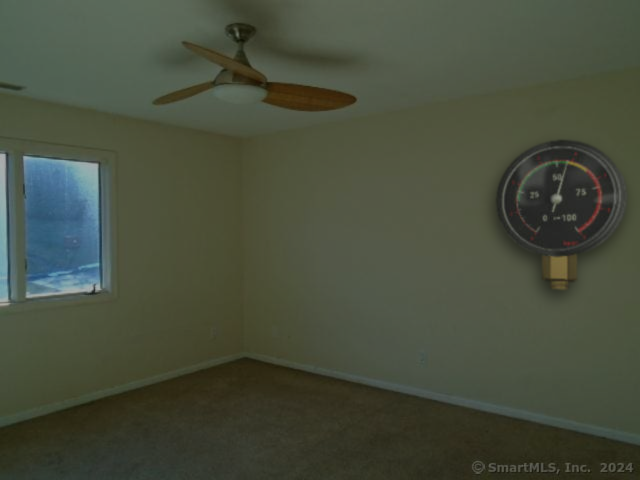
value=55 unit=psi
